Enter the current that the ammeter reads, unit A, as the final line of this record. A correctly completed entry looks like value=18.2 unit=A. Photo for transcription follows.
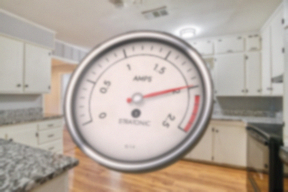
value=2 unit=A
